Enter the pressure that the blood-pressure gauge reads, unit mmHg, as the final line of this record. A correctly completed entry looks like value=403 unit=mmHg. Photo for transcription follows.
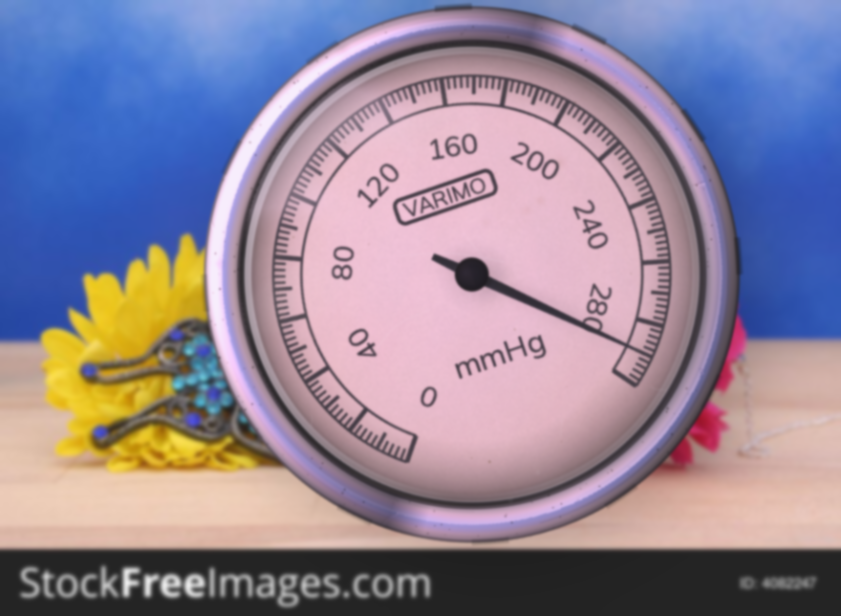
value=290 unit=mmHg
